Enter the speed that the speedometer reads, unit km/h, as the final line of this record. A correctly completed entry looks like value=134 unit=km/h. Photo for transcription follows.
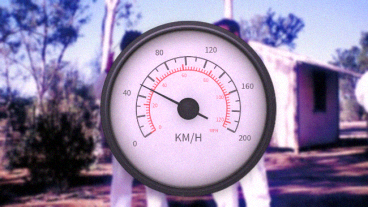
value=50 unit=km/h
